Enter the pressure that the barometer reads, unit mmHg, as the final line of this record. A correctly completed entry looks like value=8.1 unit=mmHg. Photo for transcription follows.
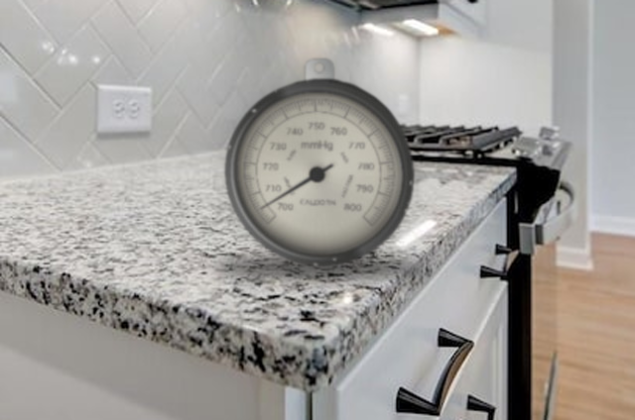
value=705 unit=mmHg
